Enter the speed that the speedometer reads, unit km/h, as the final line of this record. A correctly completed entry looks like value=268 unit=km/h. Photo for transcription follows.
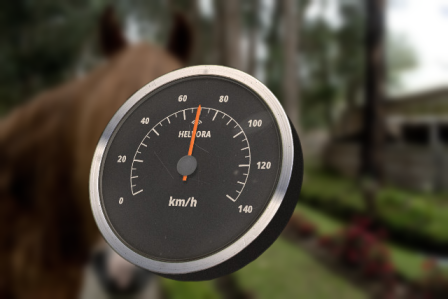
value=70 unit=km/h
